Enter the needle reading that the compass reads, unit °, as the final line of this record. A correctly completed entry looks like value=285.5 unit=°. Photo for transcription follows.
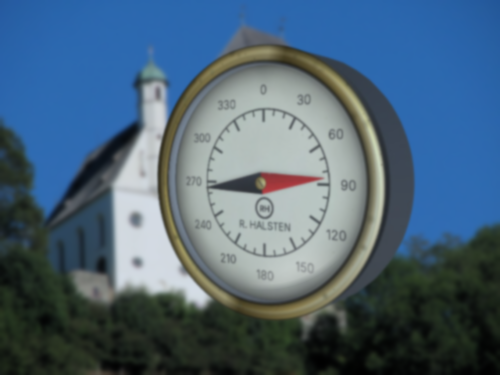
value=85 unit=°
